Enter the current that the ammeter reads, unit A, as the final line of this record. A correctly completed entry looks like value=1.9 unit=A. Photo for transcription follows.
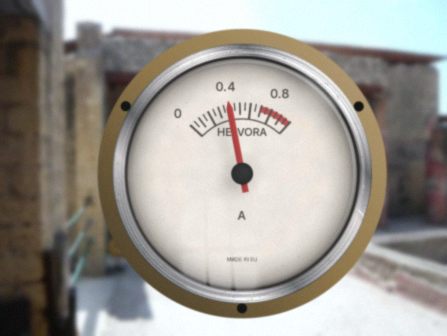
value=0.4 unit=A
